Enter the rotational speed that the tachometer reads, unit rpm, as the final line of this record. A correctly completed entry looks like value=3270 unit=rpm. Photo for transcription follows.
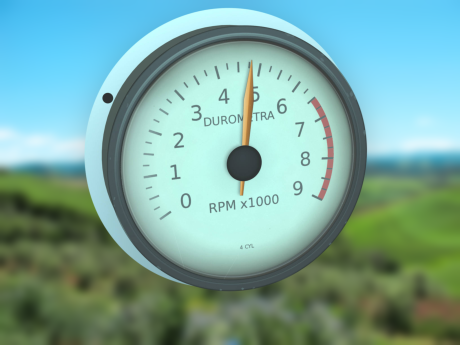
value=4750 unit=rpm
